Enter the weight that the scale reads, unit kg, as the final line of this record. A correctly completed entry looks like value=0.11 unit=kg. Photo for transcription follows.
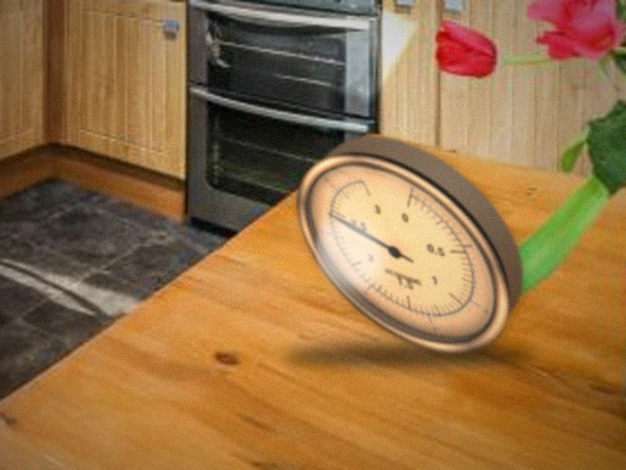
value=2.5 unit=kg
